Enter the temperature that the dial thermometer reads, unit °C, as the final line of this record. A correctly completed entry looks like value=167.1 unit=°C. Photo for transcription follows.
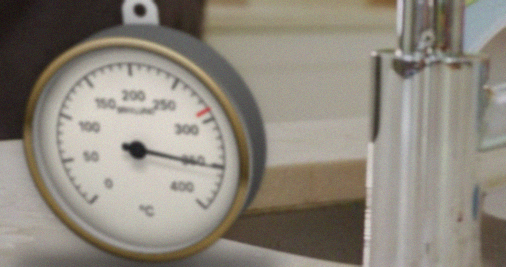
value=350 unit=°C
